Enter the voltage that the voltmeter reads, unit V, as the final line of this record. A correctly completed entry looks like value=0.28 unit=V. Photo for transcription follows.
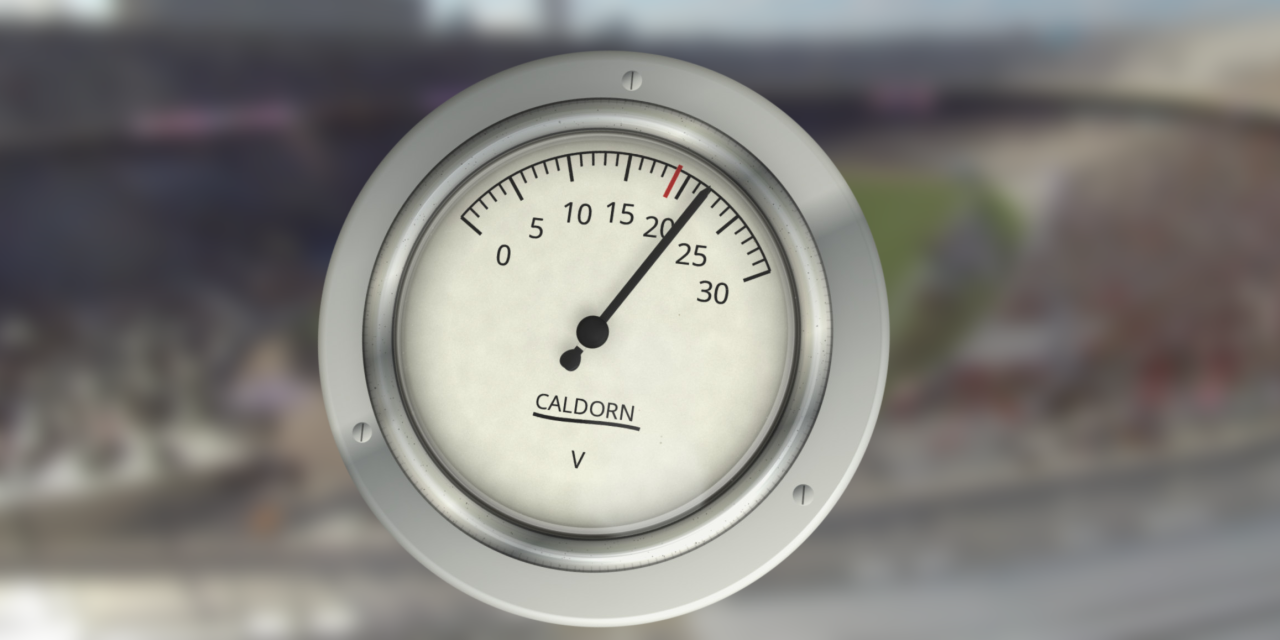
value=22 unit=V
